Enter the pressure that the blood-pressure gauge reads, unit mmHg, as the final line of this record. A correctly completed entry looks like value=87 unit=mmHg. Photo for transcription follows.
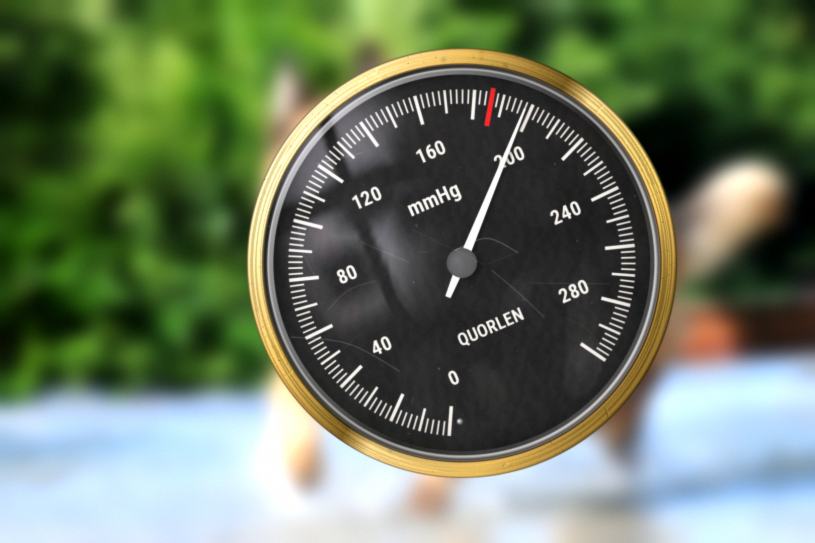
value=198 unit=mmHg
